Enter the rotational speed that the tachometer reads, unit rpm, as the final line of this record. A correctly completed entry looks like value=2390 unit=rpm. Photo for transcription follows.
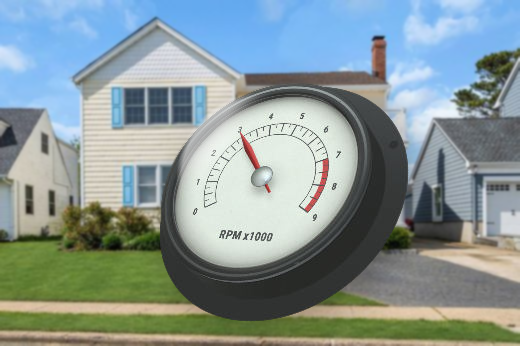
value=3000 unit=rpm
